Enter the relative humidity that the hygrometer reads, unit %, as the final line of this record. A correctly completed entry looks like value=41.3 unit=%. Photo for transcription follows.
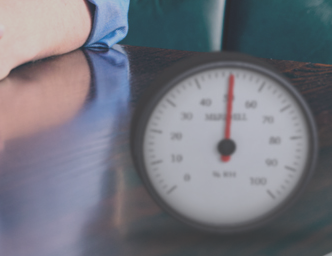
value=50 unit=%
